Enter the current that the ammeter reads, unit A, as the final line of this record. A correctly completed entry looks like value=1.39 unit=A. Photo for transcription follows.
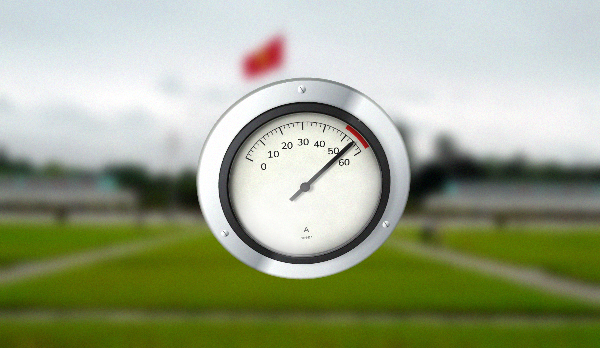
value=54 unit=A
